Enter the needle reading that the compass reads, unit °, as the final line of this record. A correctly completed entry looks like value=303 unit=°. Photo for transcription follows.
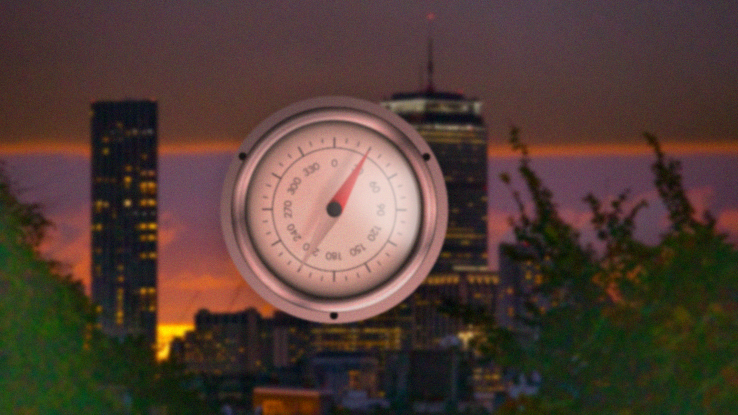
value=30 unit=°
